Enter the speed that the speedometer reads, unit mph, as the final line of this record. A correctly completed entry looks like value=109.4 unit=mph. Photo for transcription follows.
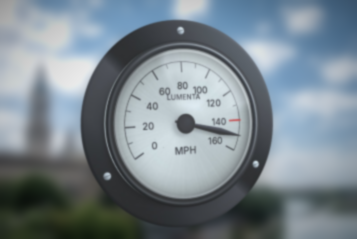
value=150 unit=mph
